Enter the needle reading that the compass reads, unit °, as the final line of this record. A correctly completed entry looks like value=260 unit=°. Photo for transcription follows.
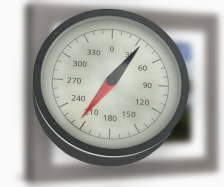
value=215 unit=°
